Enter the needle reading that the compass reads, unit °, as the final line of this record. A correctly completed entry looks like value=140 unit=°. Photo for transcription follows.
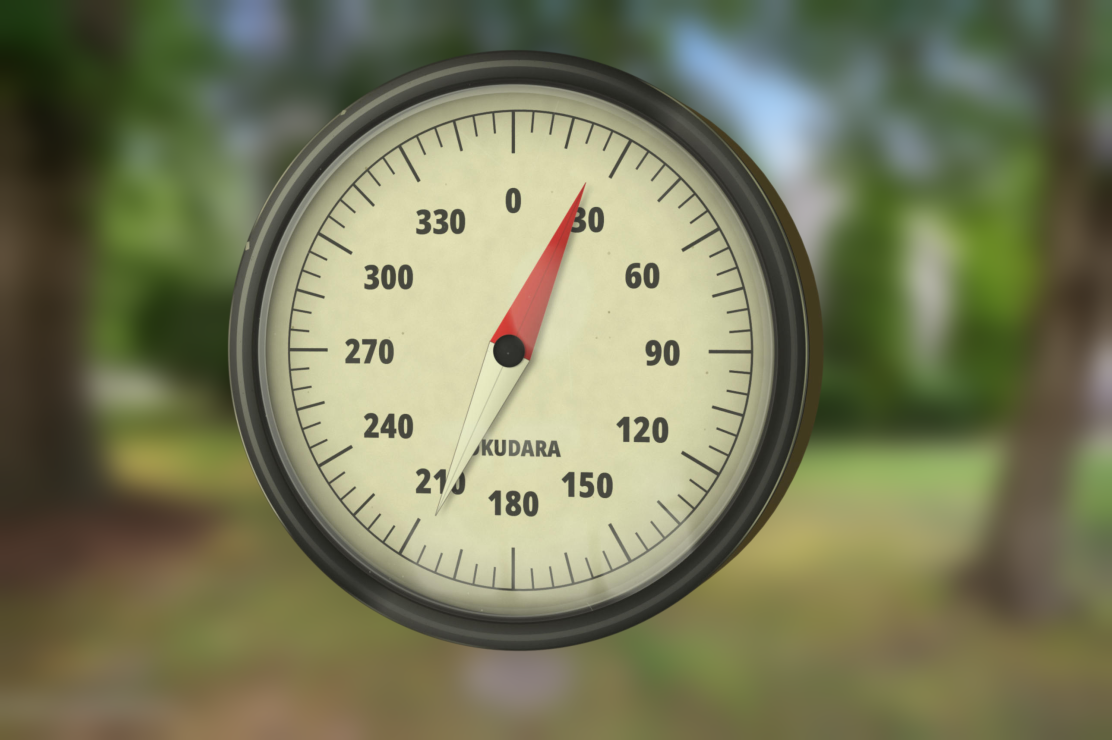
value=25 unit=°
